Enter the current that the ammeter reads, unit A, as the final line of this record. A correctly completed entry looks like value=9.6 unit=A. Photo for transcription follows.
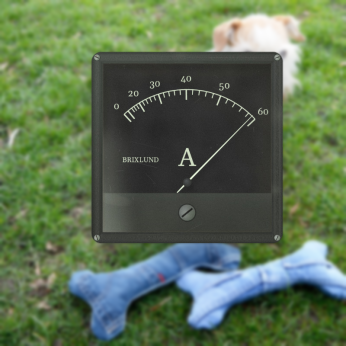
value=59 unit=A
